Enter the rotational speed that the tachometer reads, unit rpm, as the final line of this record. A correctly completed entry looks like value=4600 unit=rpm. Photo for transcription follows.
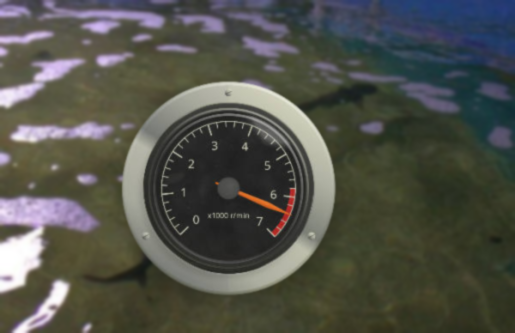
value=6400 unit=rpm
